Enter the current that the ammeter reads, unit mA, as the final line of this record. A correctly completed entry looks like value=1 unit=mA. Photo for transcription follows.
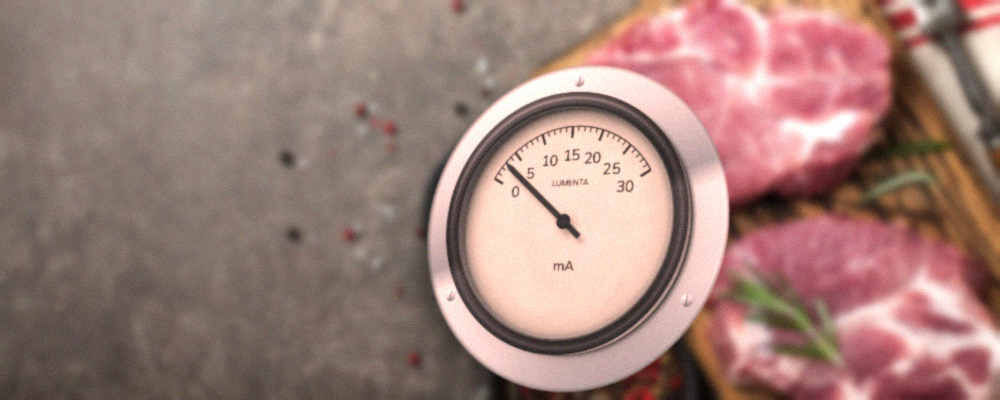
value=3 unit=mA
